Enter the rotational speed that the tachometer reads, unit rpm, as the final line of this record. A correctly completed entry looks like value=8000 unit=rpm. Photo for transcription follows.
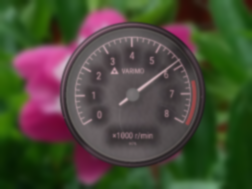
value=5800 unit=rpm
